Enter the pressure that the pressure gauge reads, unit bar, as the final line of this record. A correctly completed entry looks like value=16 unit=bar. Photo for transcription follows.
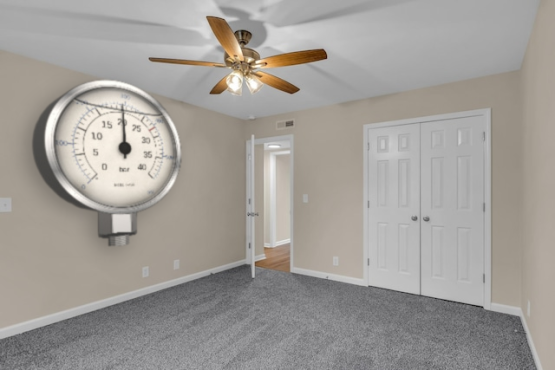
value=20 unit=bar
